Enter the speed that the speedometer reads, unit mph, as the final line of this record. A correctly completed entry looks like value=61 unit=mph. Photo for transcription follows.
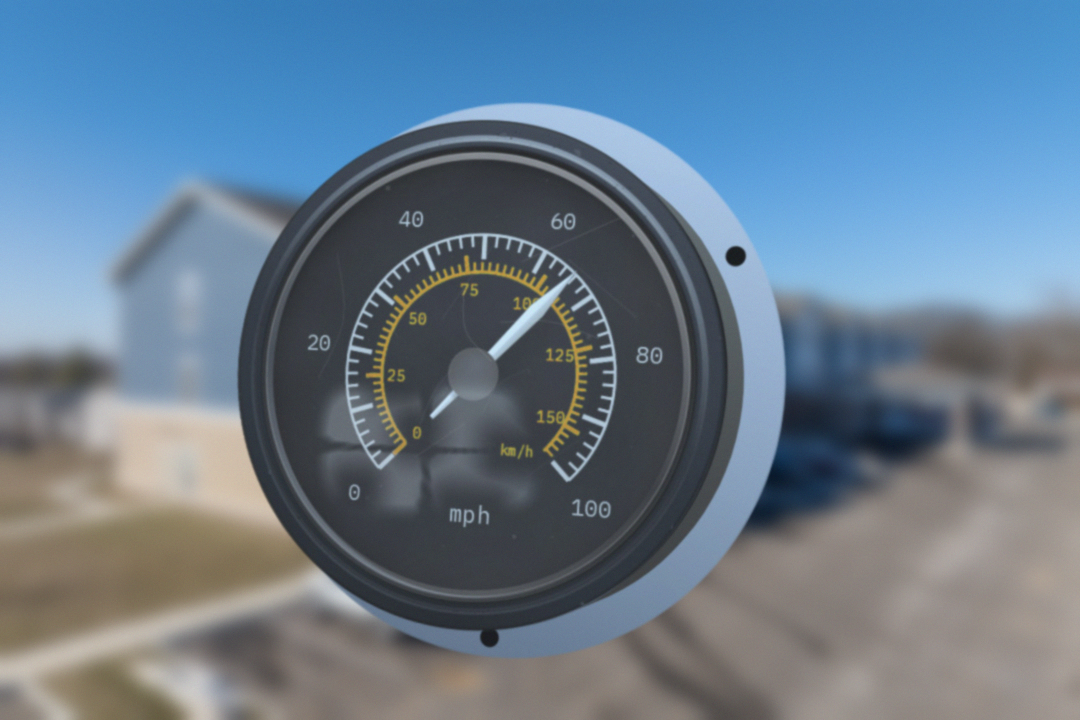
value=66 unit=mph
